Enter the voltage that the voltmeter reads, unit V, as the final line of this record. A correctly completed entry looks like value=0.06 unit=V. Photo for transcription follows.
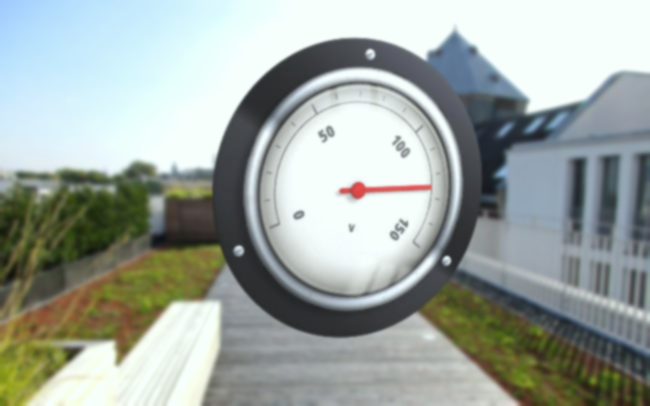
value=125 unit=V
